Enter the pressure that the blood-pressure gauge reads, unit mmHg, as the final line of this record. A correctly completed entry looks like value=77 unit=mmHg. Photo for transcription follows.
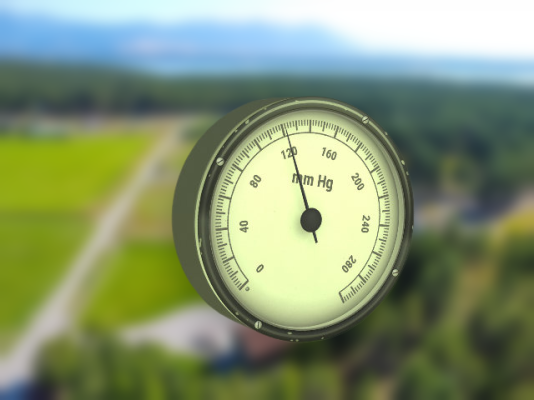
value=120 unit=mmHg
